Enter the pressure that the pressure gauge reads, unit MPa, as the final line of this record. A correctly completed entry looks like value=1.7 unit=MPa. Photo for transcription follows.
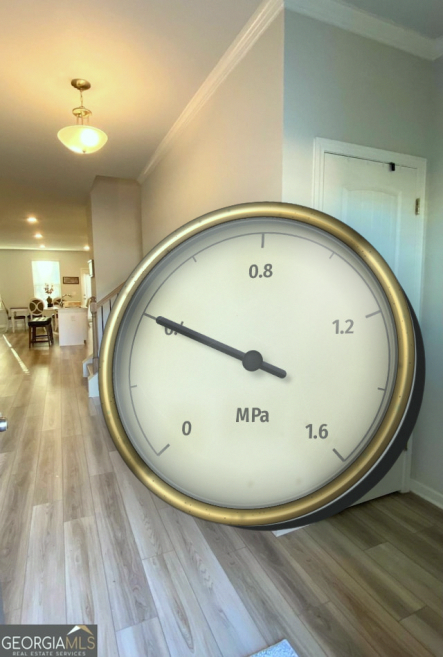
value=0.4 unit=MPa
